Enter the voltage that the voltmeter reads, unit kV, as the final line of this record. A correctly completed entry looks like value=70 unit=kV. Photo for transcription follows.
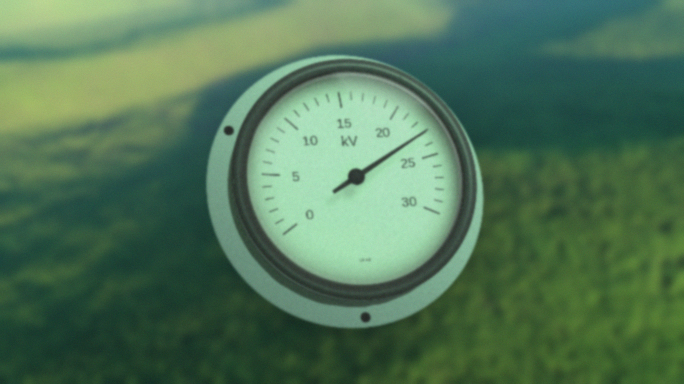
value=23 unit=kV
